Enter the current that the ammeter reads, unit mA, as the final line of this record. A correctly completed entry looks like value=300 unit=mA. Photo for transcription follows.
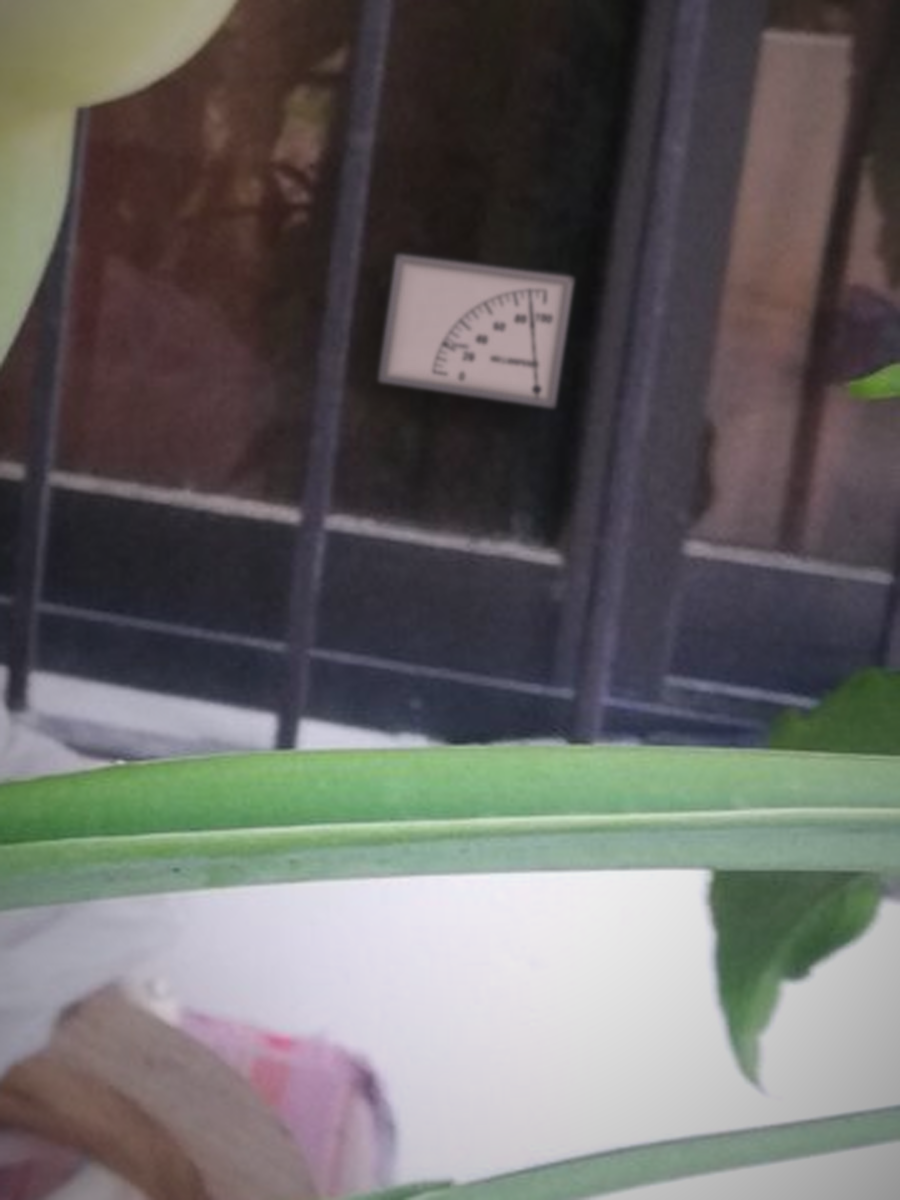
value=90 unit=mA
